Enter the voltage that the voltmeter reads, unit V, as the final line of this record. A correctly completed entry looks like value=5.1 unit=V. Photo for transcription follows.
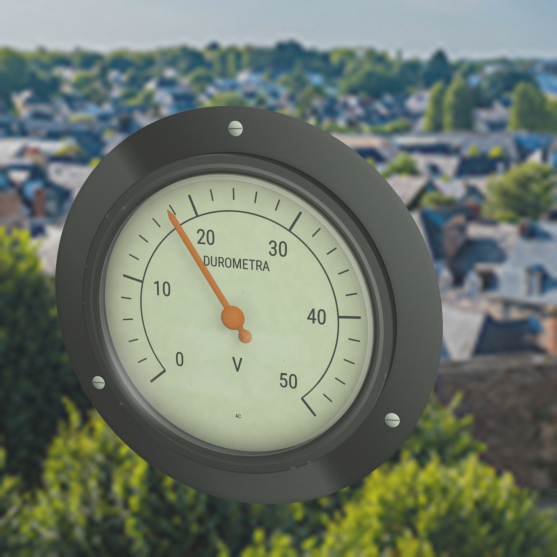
value=18 unit=V
